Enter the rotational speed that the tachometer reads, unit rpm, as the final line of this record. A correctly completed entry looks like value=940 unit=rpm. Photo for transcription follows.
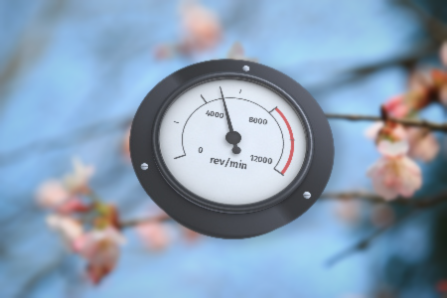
value=5000 unit=rpm
